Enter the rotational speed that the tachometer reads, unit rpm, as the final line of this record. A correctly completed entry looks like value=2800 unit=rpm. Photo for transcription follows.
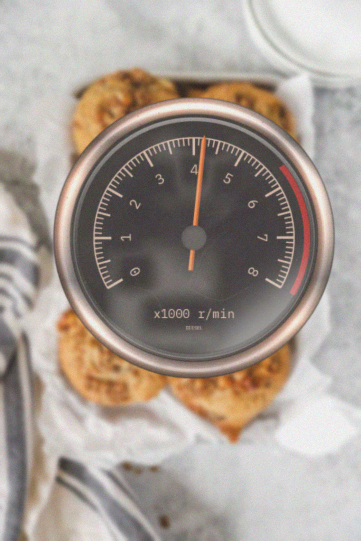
value=4200 unit=rpm
